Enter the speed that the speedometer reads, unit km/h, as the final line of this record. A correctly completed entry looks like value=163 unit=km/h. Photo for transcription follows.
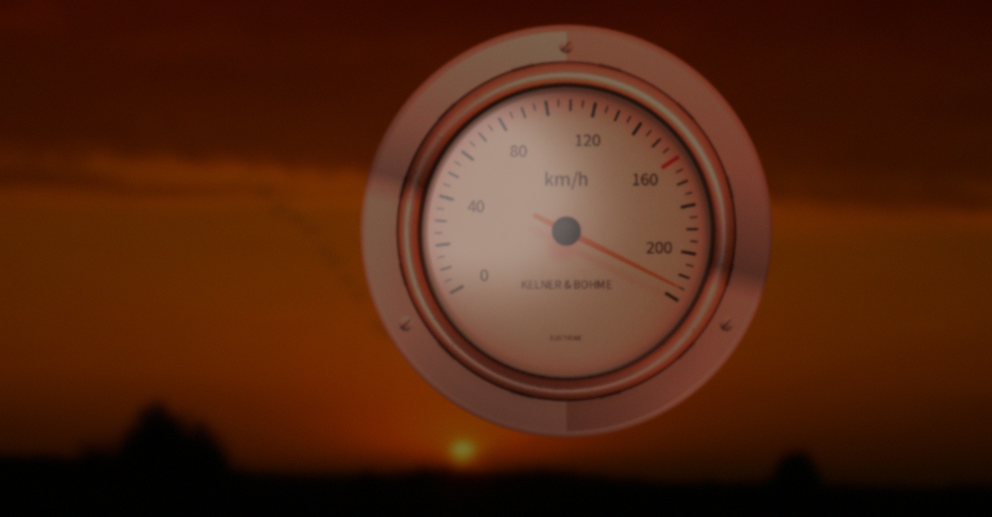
value=215 unit=km/h
